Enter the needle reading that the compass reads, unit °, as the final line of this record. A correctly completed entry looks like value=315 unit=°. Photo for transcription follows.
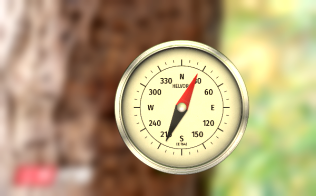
value=25 unit=°
